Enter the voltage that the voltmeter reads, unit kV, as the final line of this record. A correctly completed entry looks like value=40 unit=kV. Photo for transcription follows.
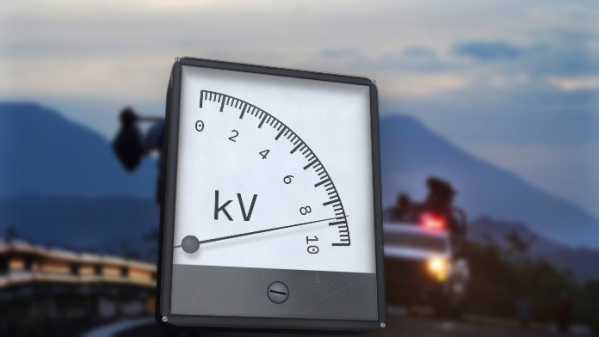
value=8.8 unit=kV
